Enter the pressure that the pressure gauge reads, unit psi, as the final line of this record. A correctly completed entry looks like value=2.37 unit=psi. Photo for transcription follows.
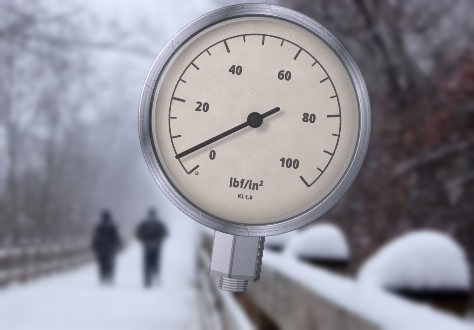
value=5 unit=psi
